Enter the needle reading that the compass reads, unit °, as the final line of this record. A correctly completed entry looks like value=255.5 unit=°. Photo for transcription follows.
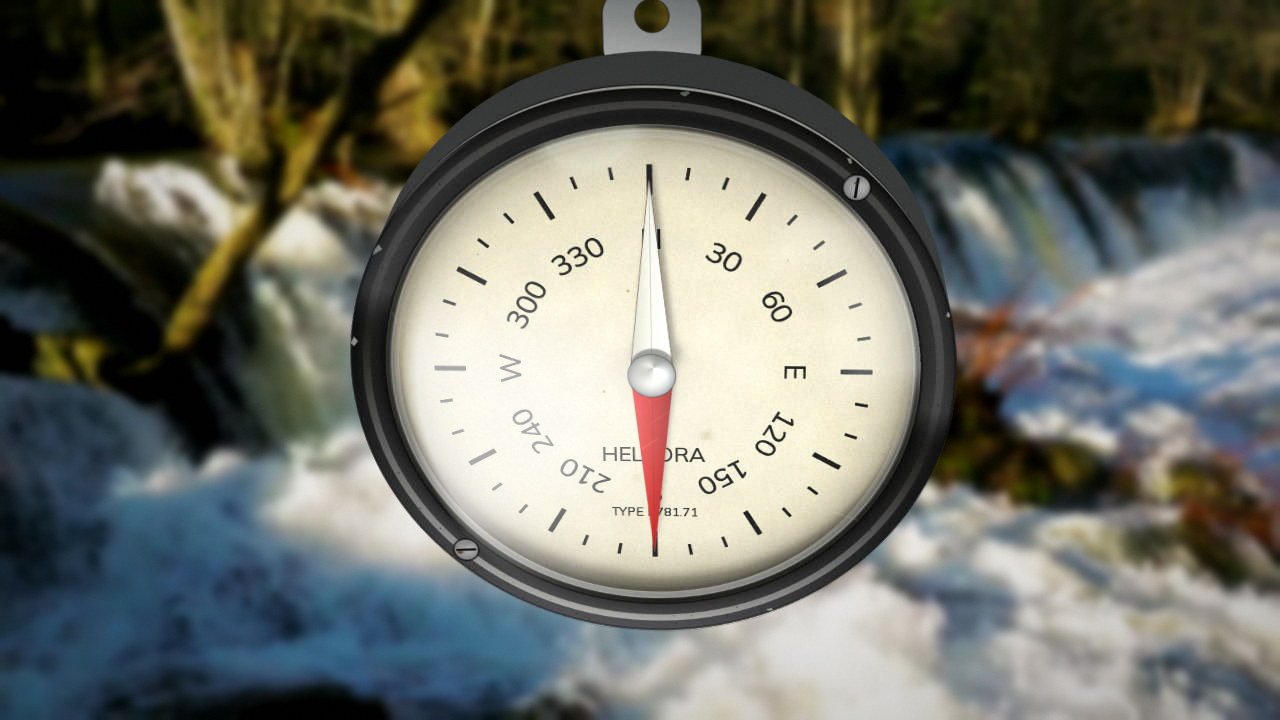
value=180 unit=°
